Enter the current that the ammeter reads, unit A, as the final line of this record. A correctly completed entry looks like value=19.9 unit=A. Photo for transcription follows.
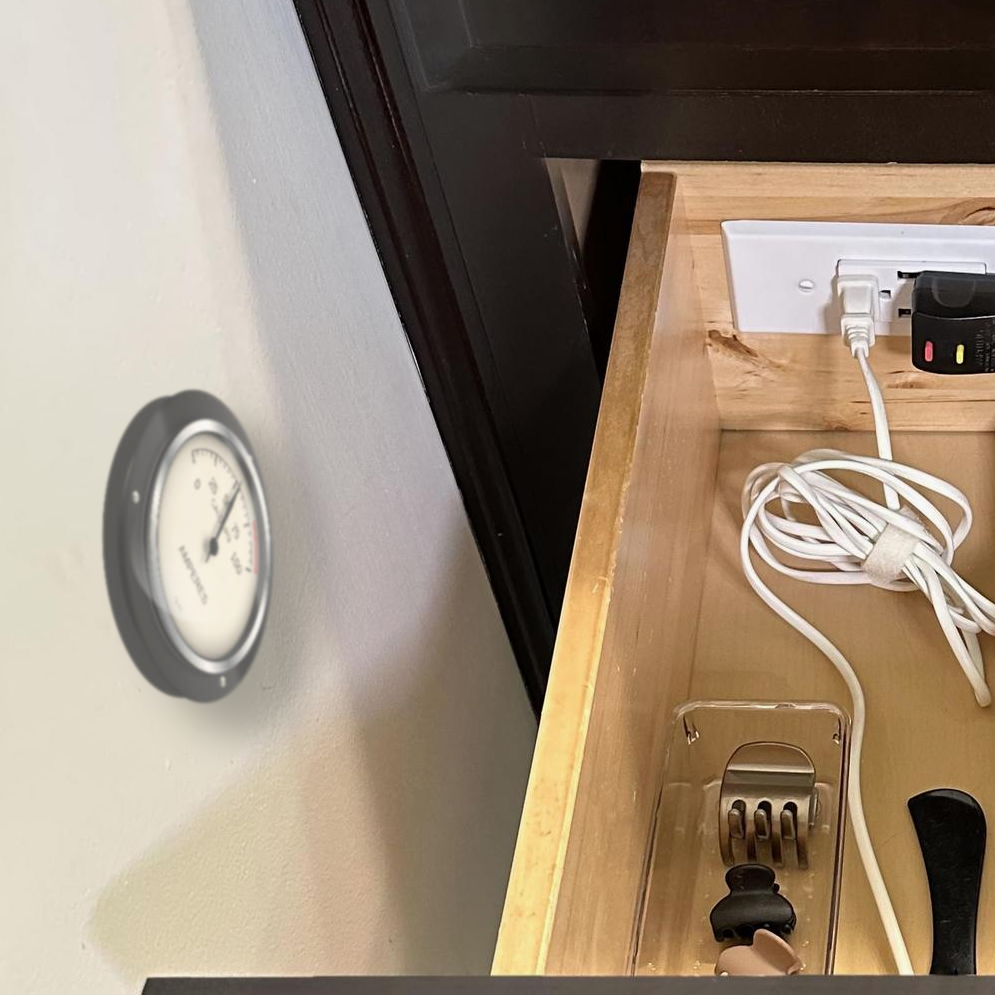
value=50 unit=A
